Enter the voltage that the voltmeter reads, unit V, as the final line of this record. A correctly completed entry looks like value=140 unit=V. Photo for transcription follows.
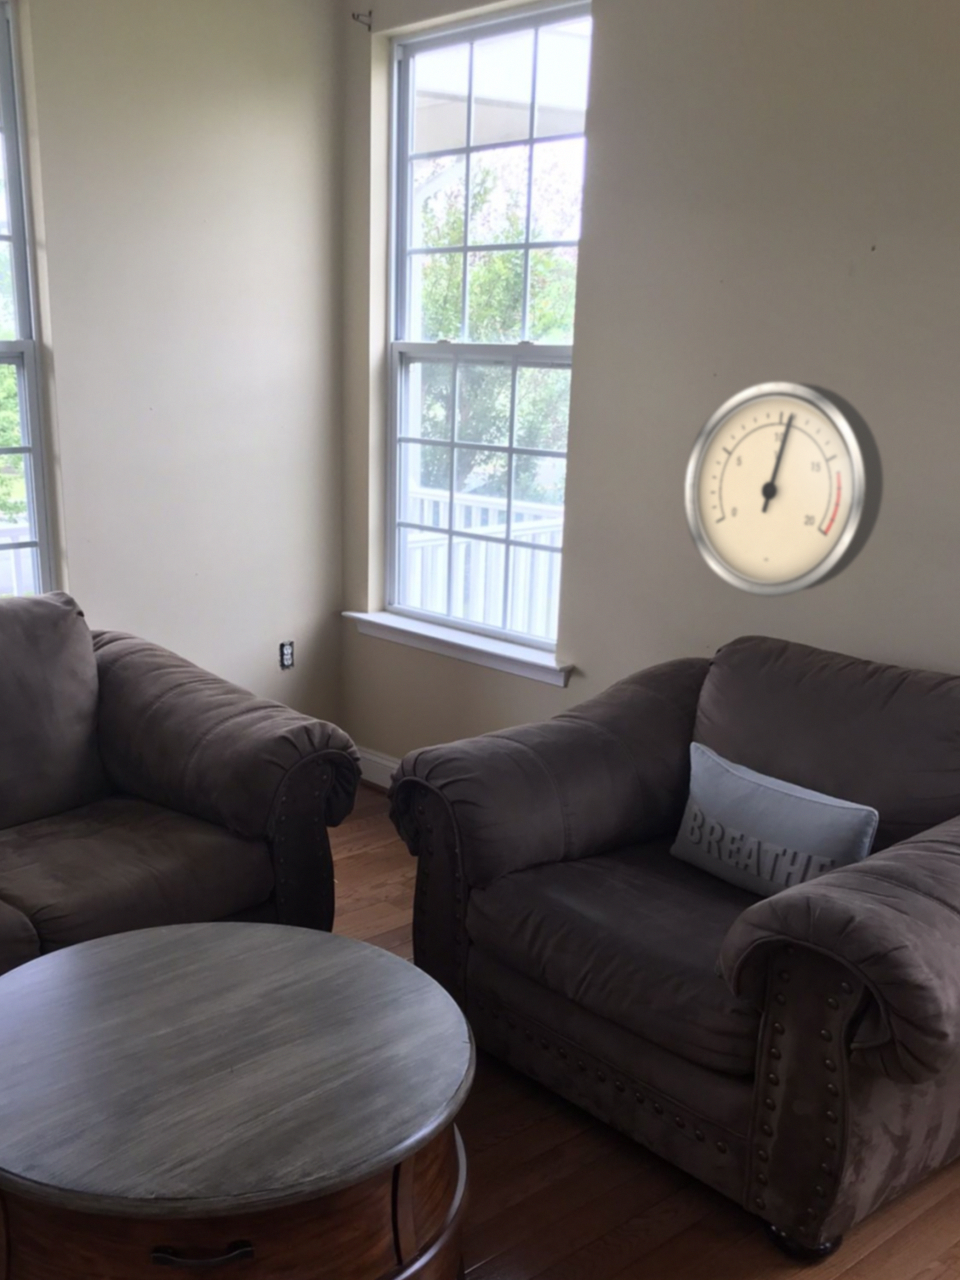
value=11 unit=V
